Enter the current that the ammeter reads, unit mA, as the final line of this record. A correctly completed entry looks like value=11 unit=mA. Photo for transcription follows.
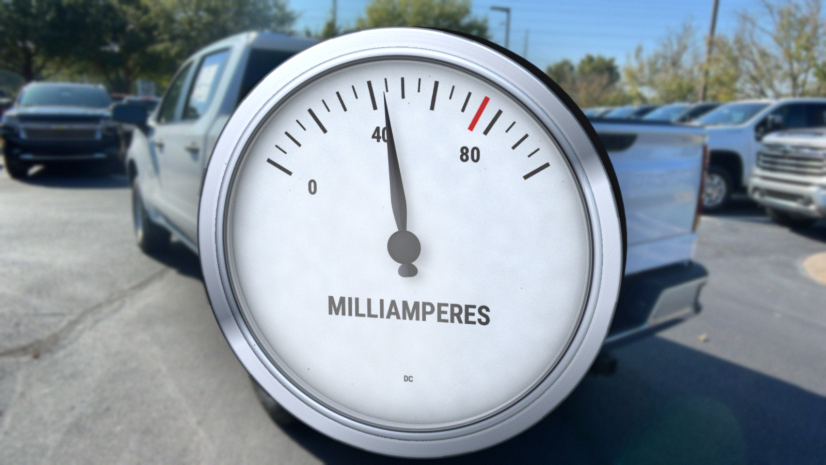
value=45 unit=mA
